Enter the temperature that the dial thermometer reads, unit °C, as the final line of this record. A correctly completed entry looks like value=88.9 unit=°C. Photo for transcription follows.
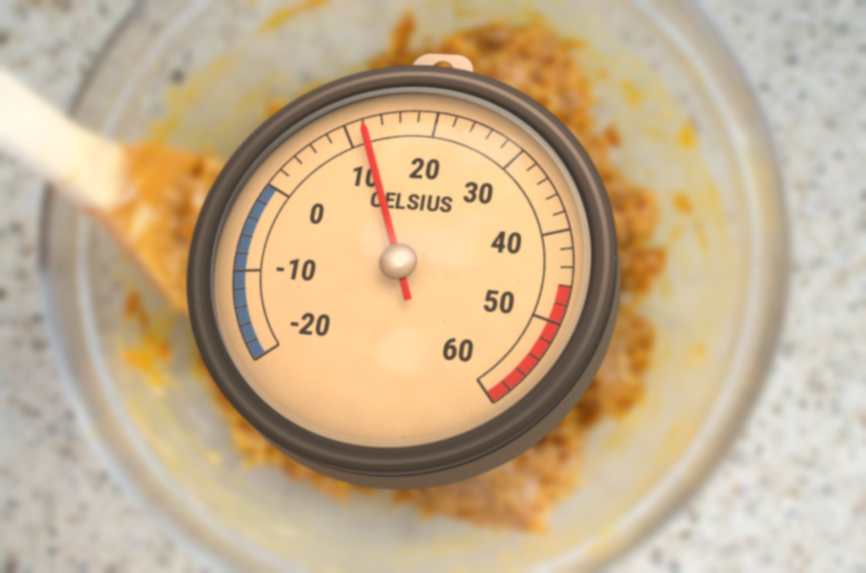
value=12 unit=°C
